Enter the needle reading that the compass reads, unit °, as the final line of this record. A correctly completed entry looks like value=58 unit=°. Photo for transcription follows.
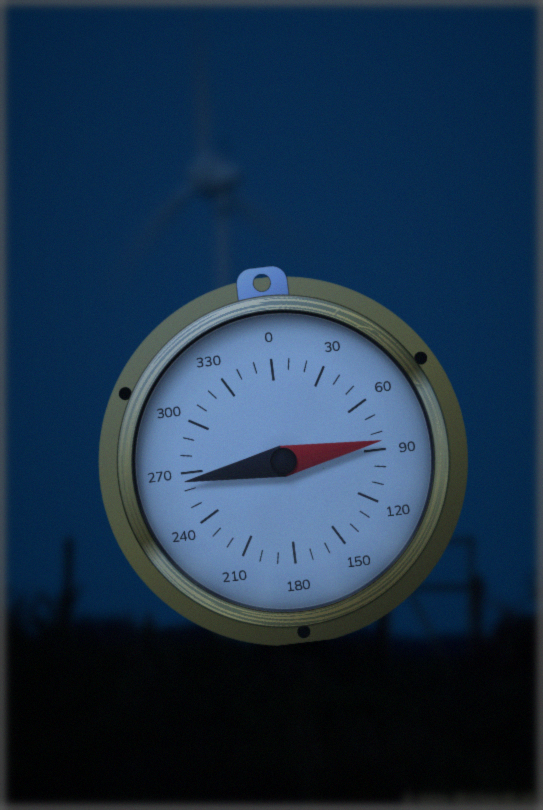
value=85 unit=°
